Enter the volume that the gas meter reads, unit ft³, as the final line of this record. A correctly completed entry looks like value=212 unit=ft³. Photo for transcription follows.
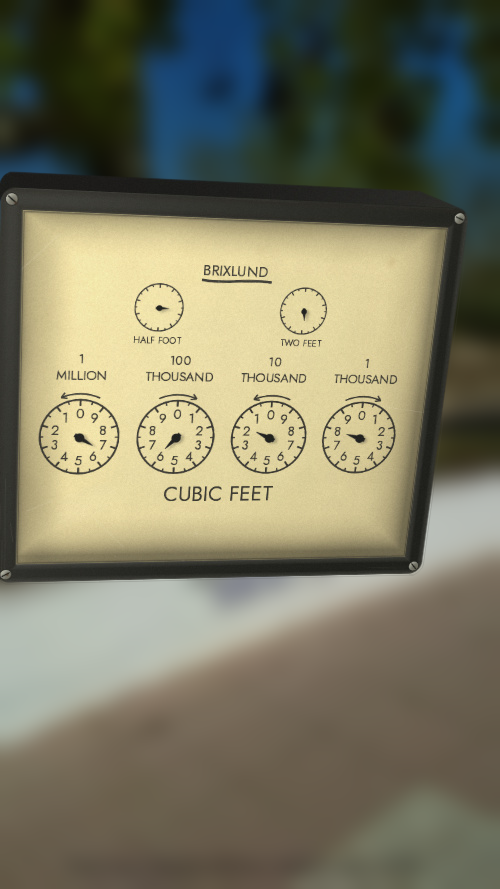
value=661800 unit=ft³
